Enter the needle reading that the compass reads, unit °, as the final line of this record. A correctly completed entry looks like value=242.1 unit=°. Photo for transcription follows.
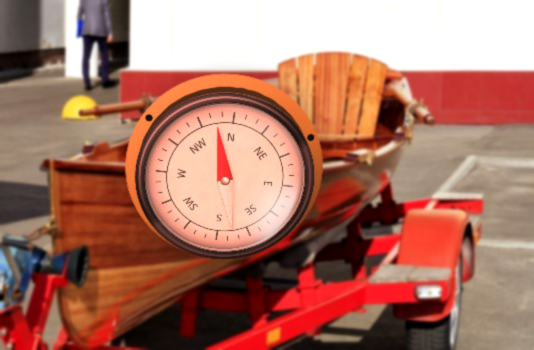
value=345 unit=°
